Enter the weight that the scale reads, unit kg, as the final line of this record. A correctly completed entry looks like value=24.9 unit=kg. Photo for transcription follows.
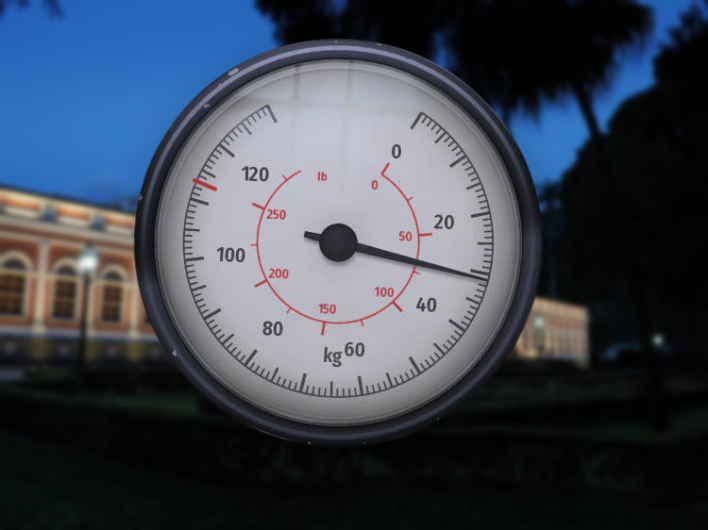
value=31 unit=kg
